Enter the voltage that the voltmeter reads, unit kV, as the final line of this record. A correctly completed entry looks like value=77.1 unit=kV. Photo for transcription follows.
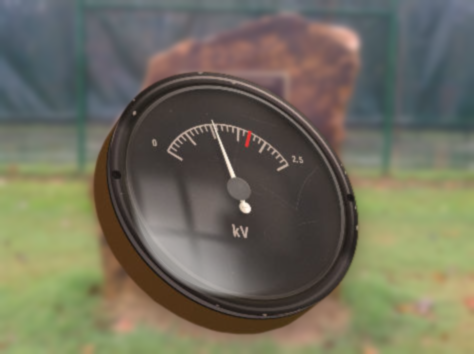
value=1 unit=kV
